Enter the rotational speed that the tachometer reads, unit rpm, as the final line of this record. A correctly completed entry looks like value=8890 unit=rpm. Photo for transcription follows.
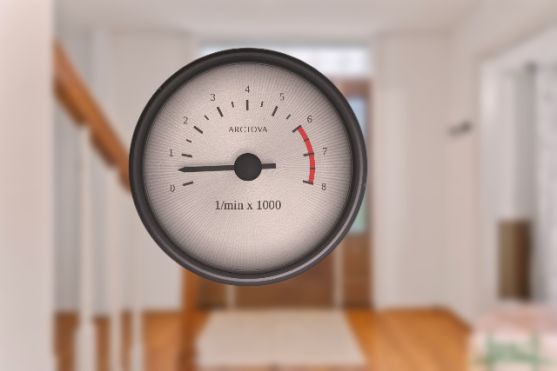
value=500 unit=rpm
